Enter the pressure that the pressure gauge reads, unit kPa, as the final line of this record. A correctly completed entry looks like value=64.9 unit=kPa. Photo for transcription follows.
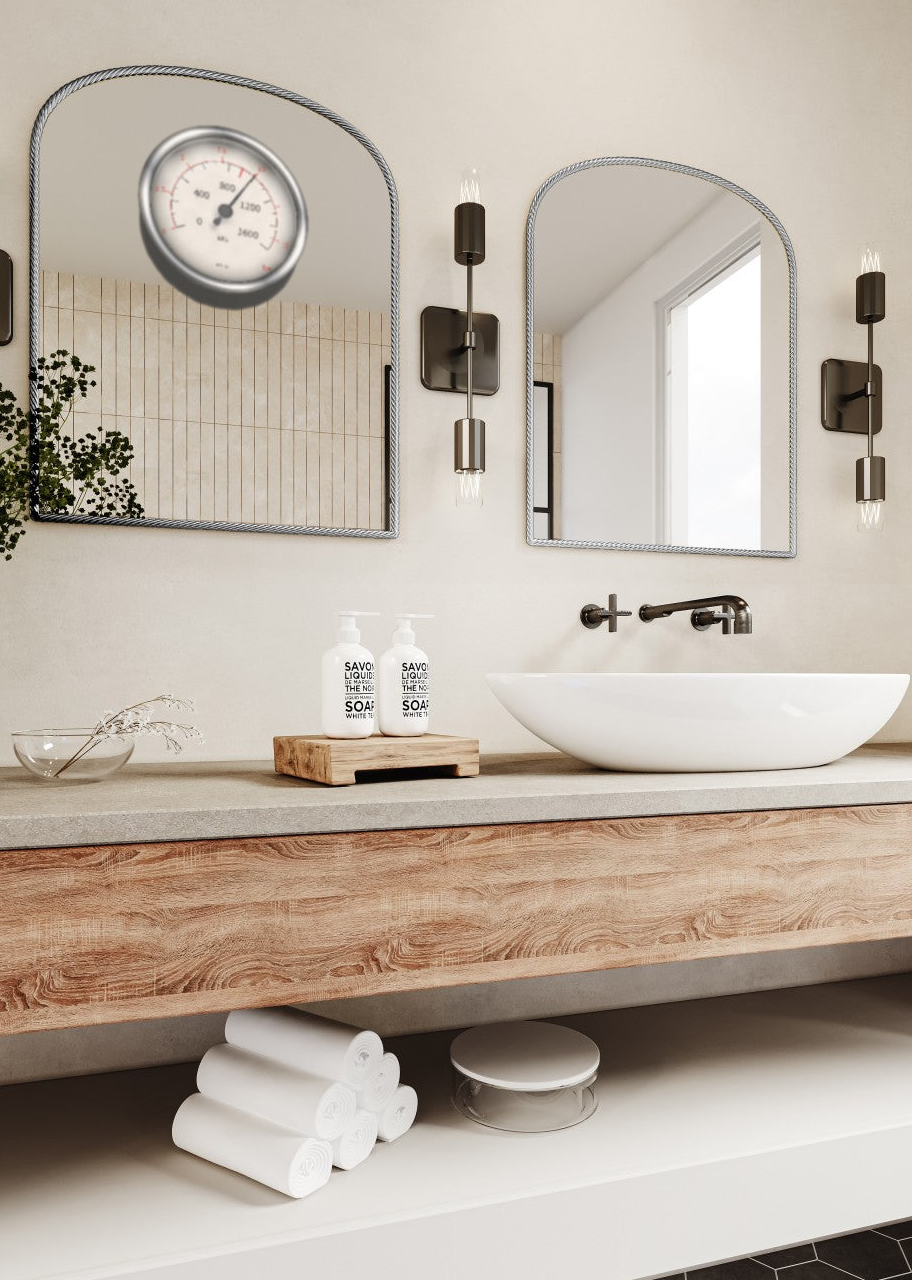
value=1000 unit=kPa
